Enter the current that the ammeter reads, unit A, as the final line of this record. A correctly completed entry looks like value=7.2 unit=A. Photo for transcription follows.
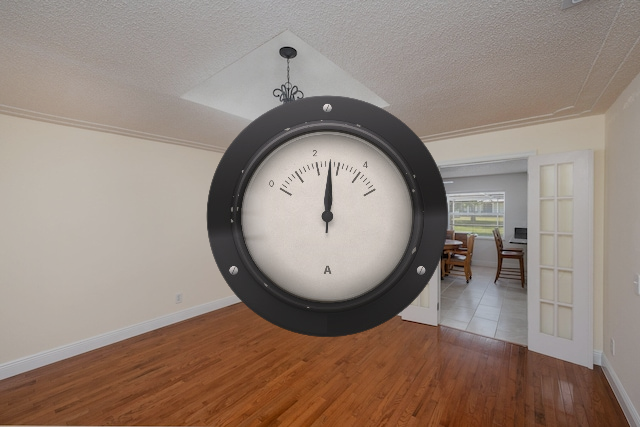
value=2.6 unit=A
